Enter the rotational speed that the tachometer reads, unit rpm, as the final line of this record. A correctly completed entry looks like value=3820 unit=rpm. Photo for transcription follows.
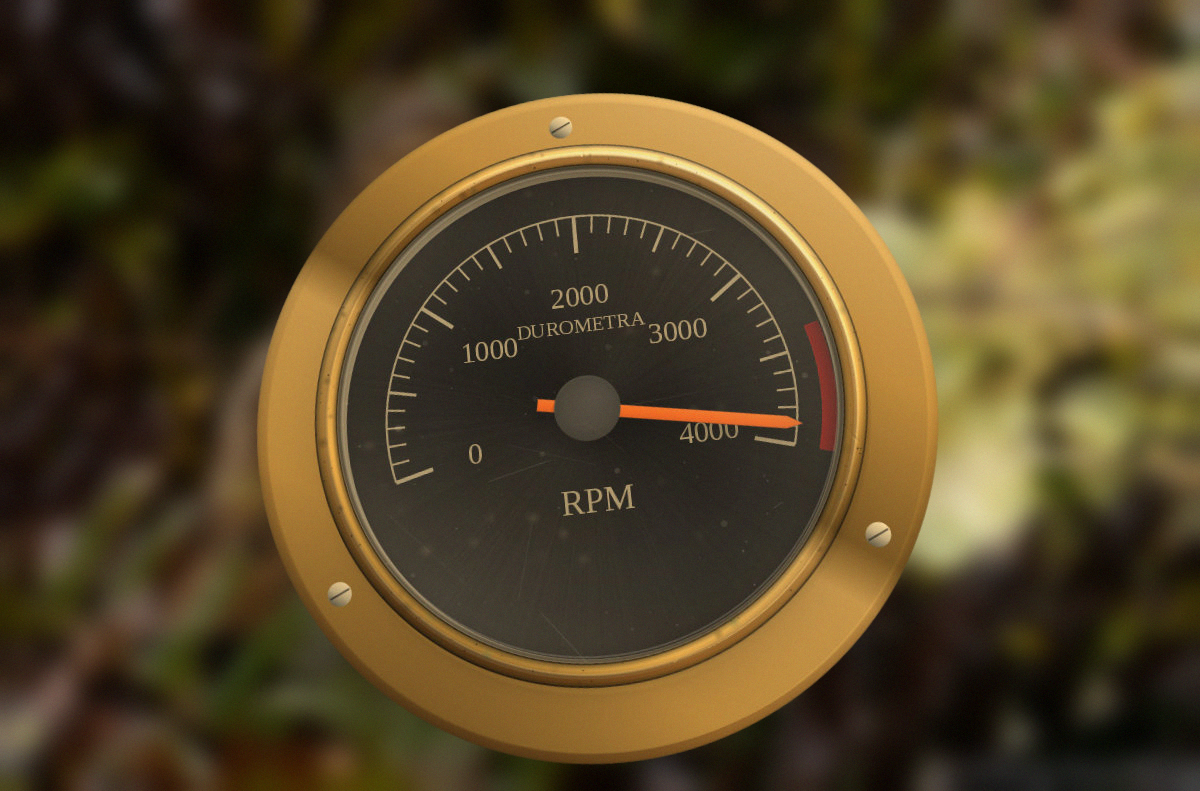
value=3900 unit=rpm
